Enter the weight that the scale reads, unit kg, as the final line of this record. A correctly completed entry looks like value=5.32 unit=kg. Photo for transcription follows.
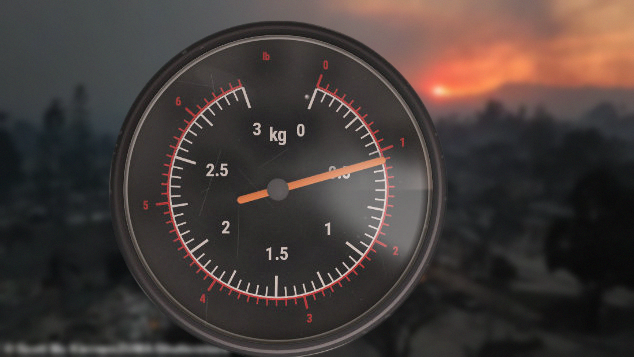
value=0.5 unit=kg
